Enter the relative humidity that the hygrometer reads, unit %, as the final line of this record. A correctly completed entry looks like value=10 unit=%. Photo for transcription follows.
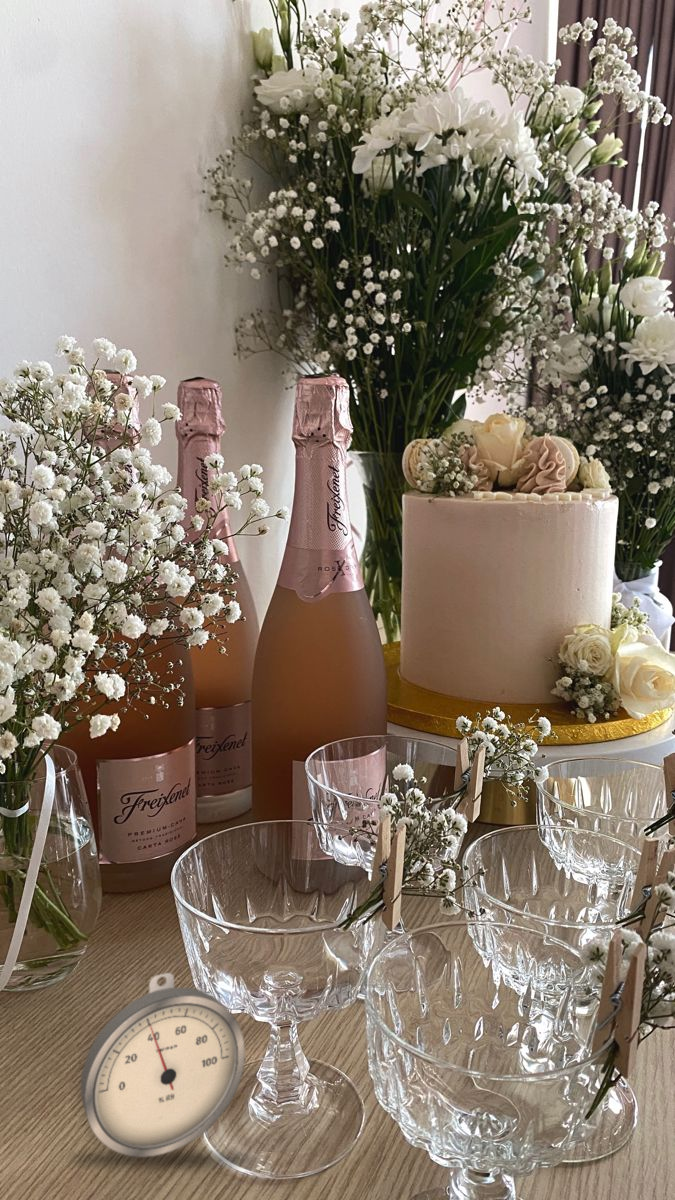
value=40 unit=%
